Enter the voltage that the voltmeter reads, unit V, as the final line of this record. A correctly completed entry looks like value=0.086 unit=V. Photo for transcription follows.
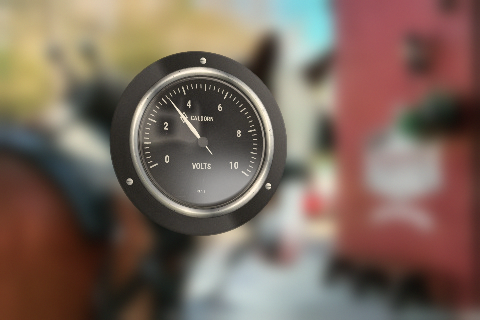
value=3.2 unit=V
